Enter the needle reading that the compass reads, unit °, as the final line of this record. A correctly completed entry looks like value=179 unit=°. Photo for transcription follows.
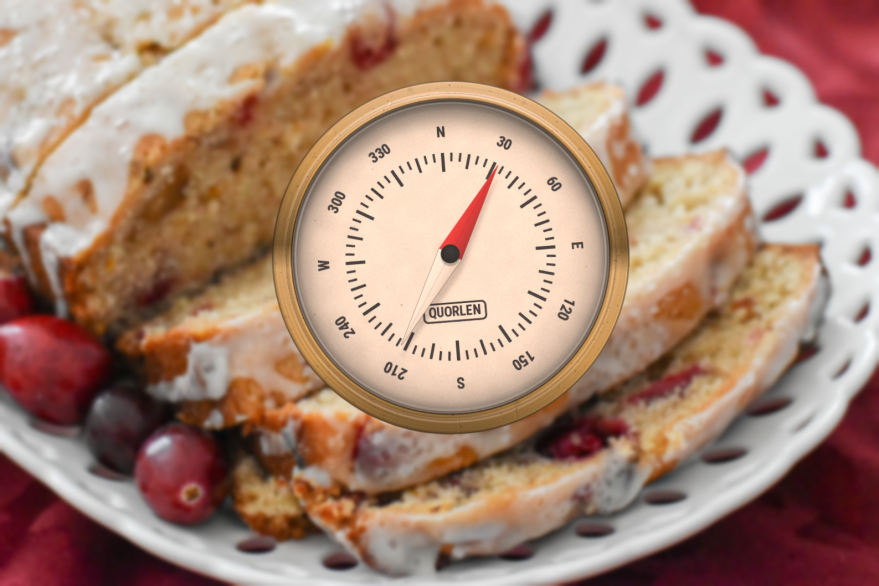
value=32.5 unit=°
